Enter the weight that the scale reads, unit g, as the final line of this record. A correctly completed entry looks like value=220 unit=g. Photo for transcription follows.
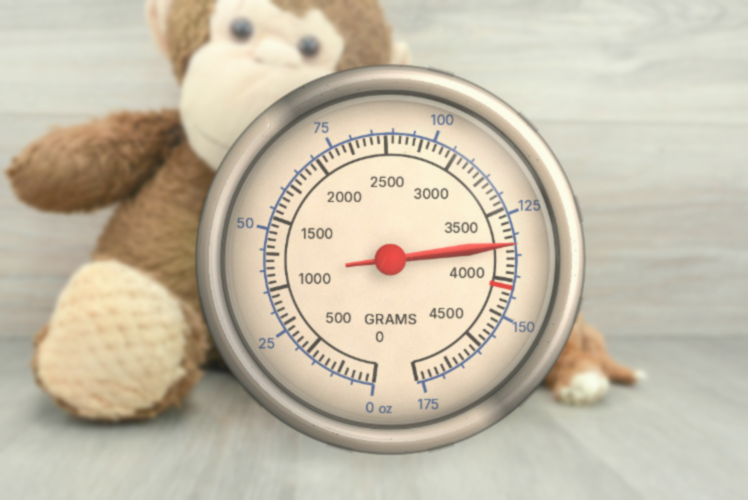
value=3750 unit=g
